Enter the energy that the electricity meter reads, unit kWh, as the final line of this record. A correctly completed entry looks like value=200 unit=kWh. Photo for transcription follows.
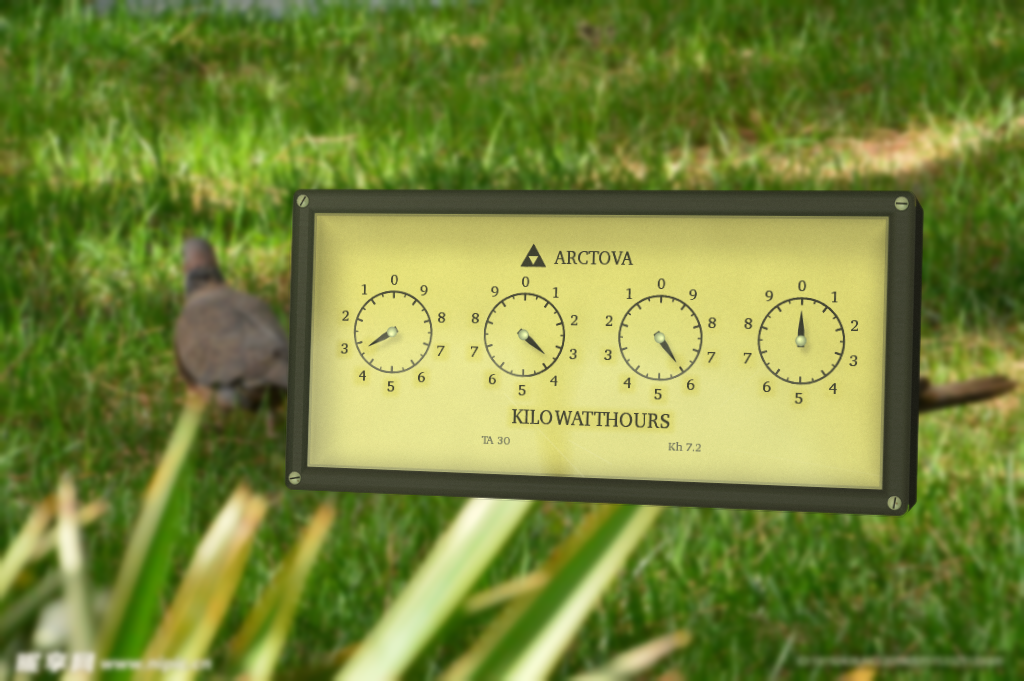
value=3360 unit=kWh
